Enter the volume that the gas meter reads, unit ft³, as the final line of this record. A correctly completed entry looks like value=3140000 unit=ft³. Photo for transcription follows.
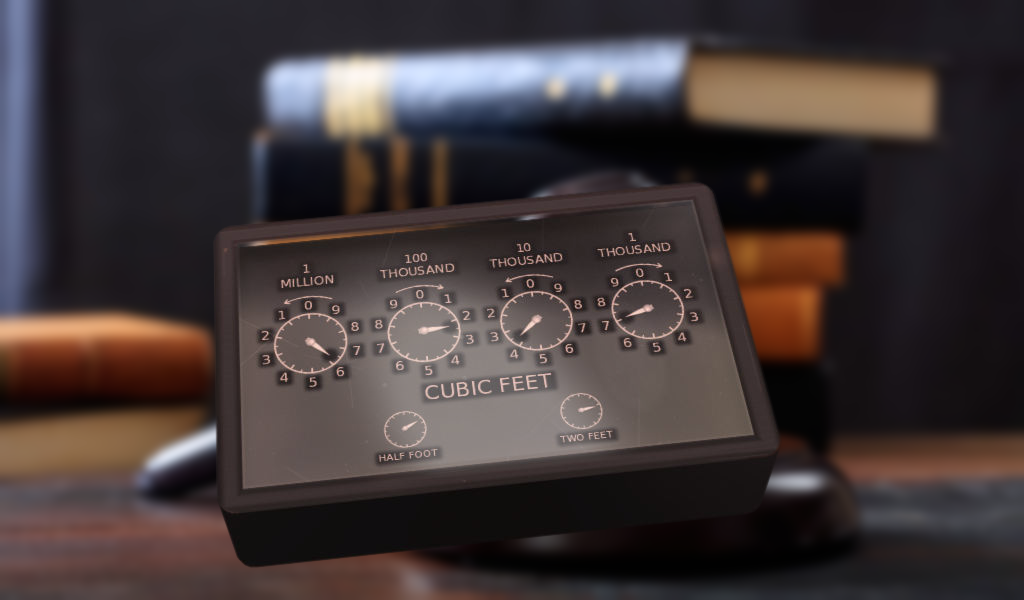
value=623700 unit=ft³
